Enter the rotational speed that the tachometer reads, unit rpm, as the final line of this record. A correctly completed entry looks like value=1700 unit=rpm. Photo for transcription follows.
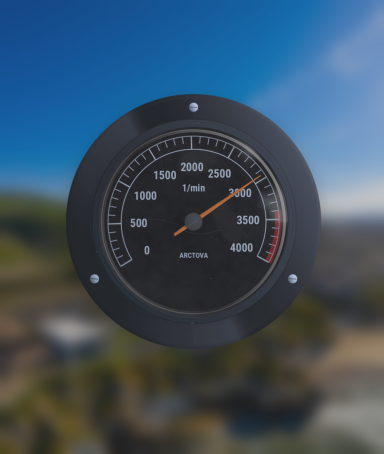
value=2950 unit=rpm
